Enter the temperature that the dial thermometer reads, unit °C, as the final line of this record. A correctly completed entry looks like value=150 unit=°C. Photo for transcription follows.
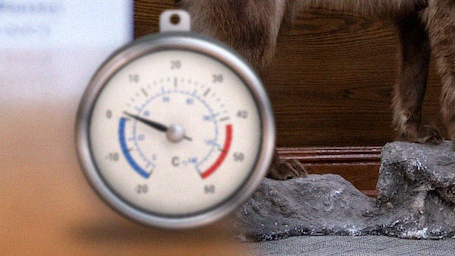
value=2 unit=°C
